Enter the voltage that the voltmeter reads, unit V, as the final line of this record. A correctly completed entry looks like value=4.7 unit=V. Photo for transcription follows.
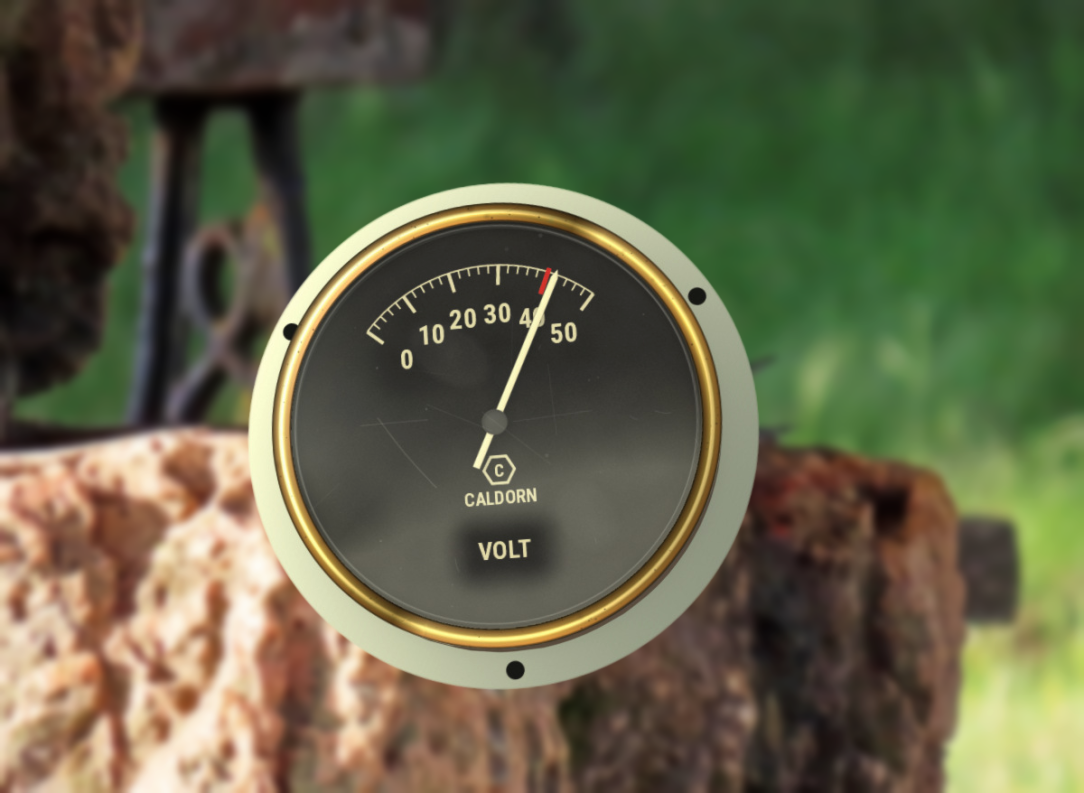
value=42 unit=V
